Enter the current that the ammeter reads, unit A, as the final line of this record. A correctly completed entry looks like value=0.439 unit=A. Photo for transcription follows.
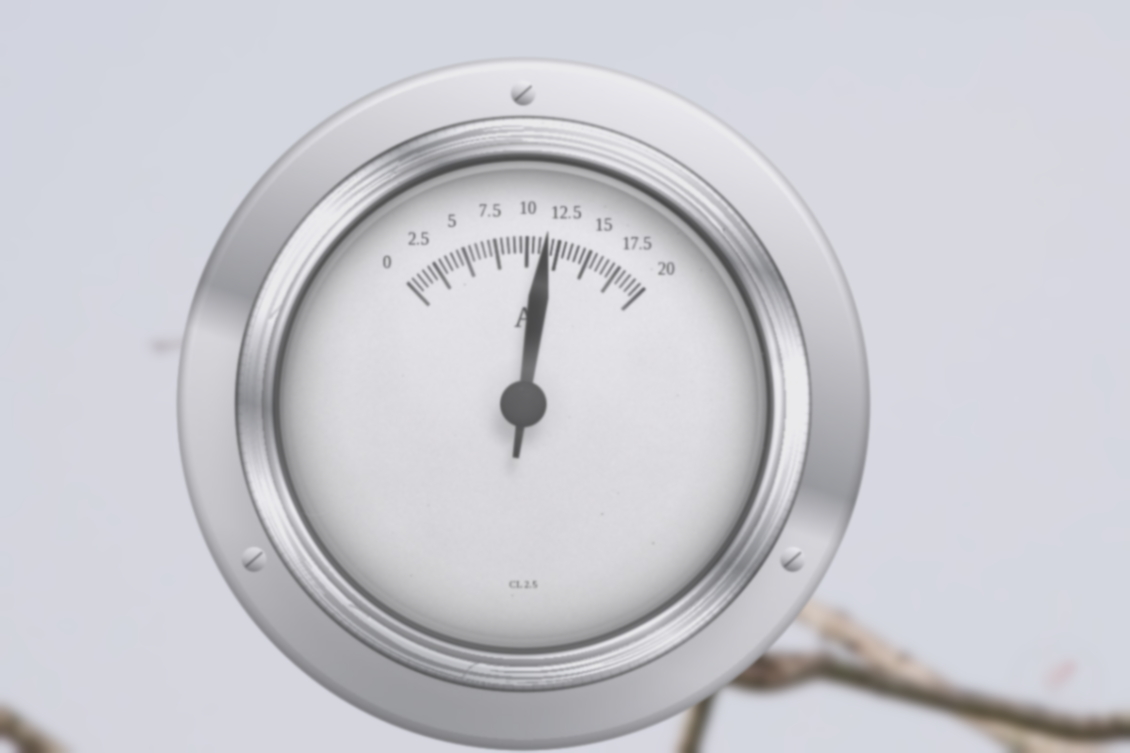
value=11.5 unit=A
